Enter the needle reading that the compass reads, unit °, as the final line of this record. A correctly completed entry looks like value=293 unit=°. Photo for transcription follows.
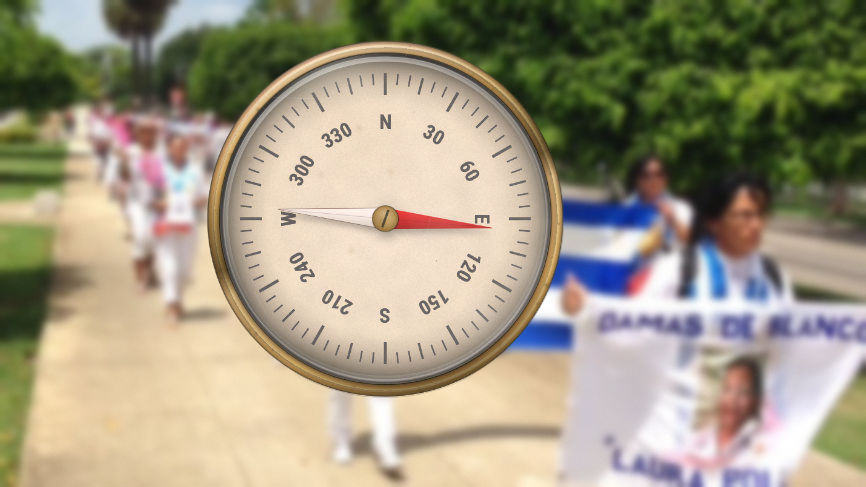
value=95 unit=°
